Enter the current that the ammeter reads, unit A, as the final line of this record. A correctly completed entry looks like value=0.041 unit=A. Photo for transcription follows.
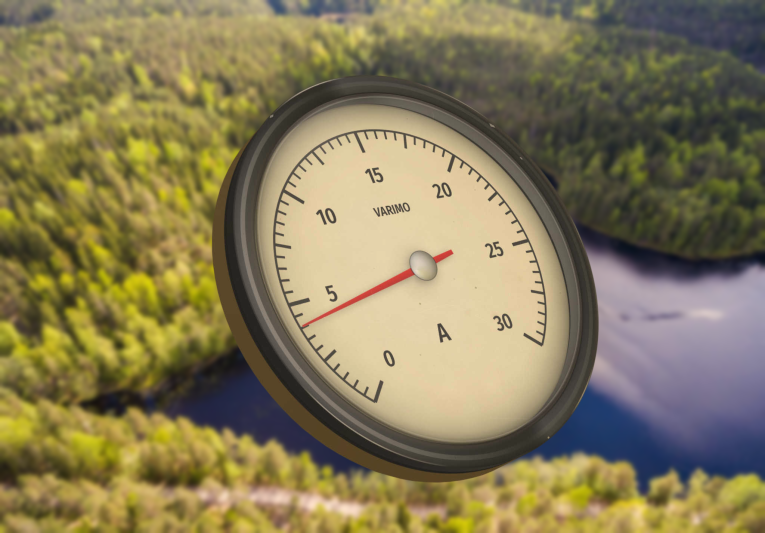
value=4 unit=A
